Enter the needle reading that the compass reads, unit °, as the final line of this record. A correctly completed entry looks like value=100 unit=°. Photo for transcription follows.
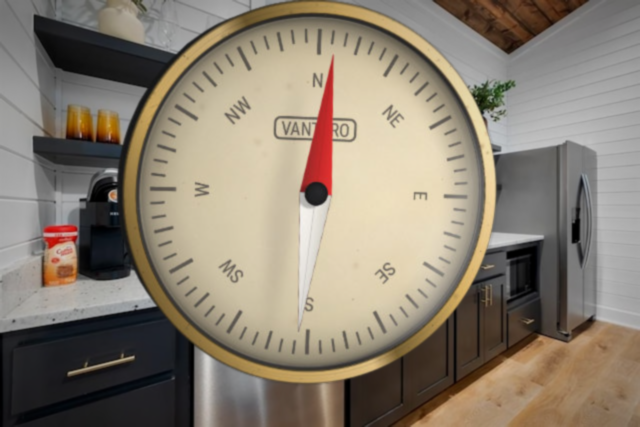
value=5 unit=°
